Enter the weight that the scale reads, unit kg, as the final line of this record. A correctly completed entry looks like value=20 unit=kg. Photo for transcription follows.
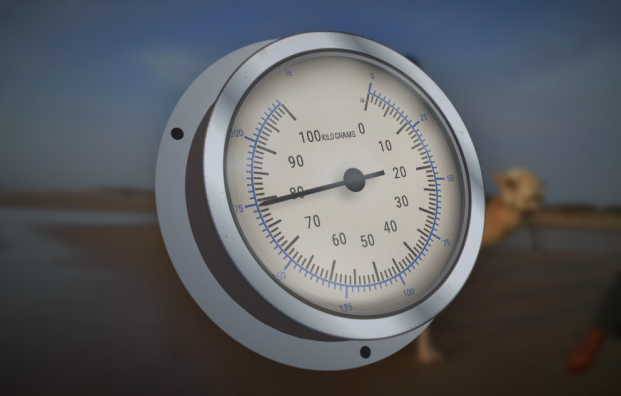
value=79 unit=kg
